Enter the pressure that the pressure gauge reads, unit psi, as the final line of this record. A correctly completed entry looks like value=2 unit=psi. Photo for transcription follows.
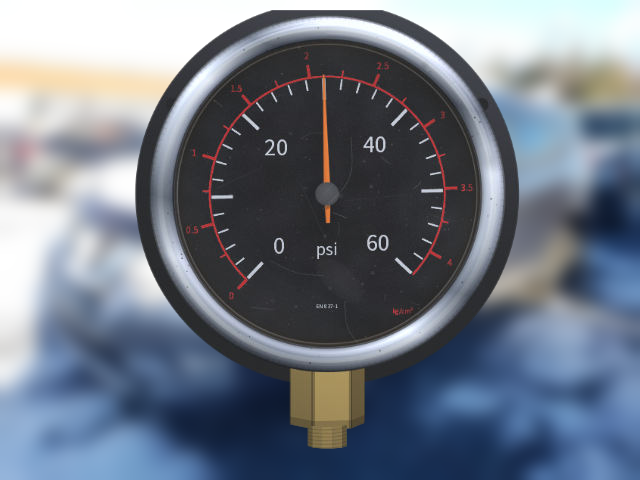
value=30 unit=psi
